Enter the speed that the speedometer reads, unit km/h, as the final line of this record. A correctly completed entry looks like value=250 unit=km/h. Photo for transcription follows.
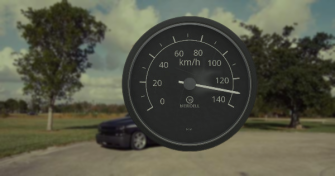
value=130 unit=km/h
